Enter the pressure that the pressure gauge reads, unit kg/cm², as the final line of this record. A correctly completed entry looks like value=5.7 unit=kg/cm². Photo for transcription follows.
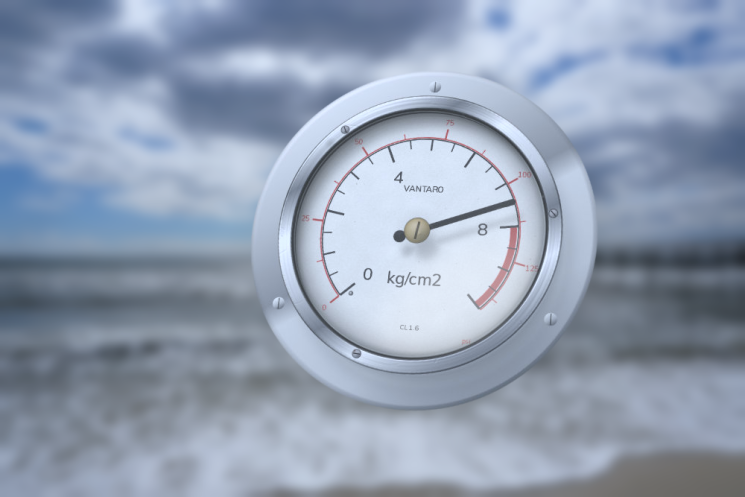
value=7.5 unit=kg/cm²
